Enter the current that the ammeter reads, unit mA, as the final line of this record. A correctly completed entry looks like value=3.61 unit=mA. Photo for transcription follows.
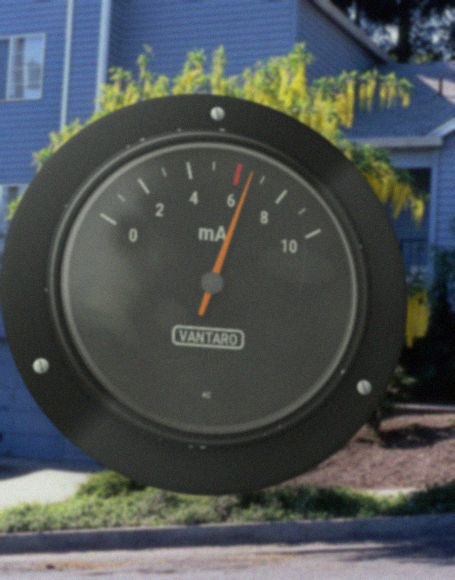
value=6.5 unit=mA
